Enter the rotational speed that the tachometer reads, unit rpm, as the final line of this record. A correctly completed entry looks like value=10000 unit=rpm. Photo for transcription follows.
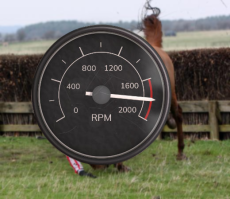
value=1800 unit=rpm
